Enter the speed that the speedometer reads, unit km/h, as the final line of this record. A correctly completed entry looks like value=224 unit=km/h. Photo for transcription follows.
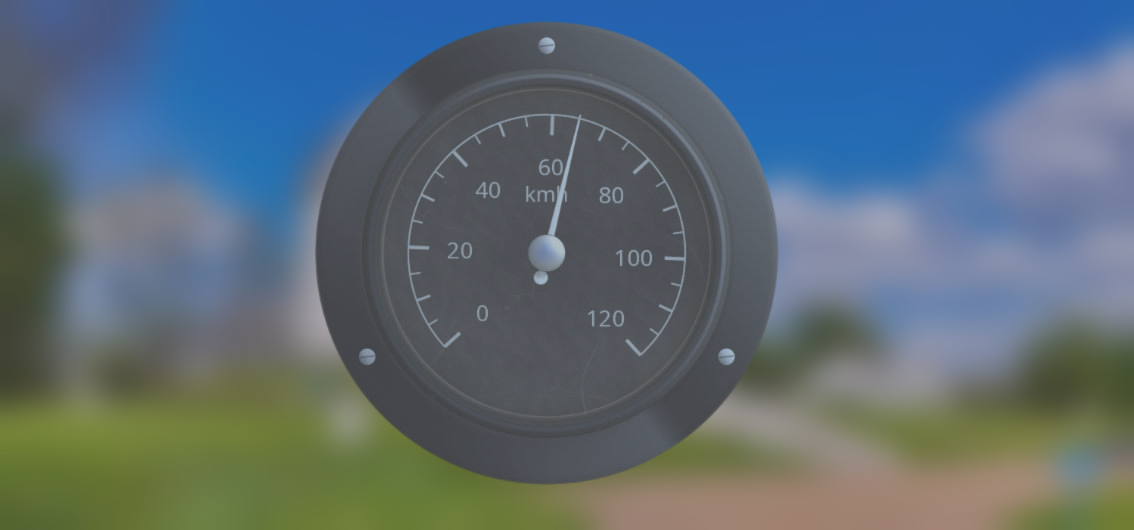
value=65 unit=km/h
